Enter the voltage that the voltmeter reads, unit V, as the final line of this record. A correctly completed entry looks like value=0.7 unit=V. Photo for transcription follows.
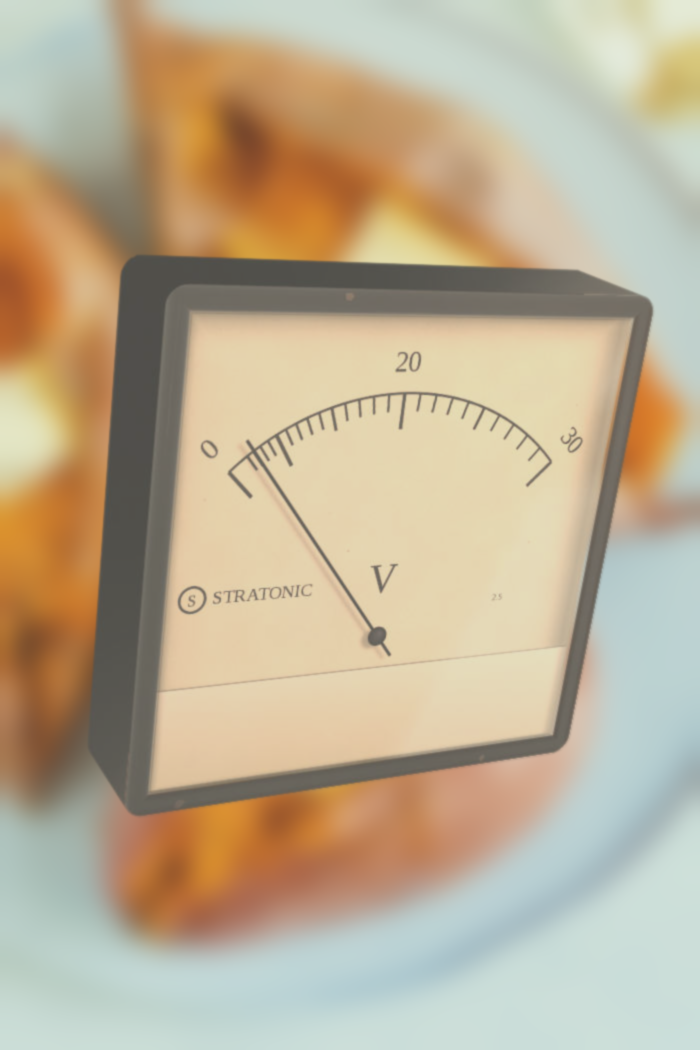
value=7 unit=V
